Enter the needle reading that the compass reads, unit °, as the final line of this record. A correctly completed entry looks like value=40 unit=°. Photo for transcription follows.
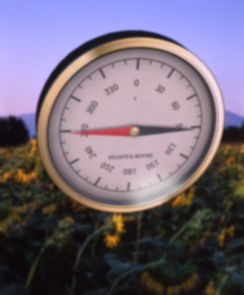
value=270 unit=°
